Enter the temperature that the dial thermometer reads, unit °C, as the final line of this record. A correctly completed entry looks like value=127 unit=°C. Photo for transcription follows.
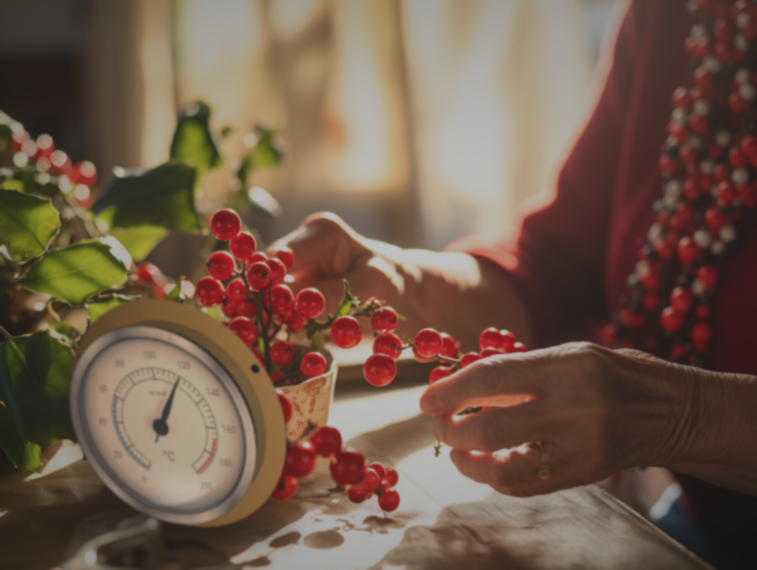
value=120 unit=°C
